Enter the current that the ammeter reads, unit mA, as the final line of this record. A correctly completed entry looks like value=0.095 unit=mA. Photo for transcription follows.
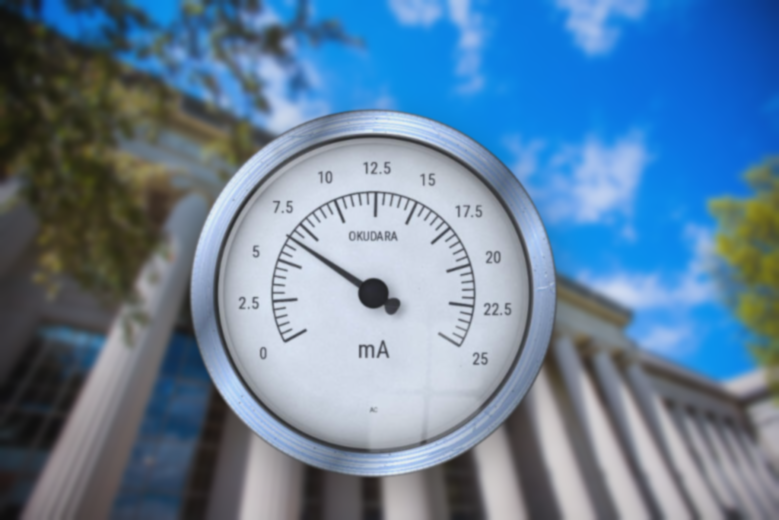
value=6.5 unit=mA
